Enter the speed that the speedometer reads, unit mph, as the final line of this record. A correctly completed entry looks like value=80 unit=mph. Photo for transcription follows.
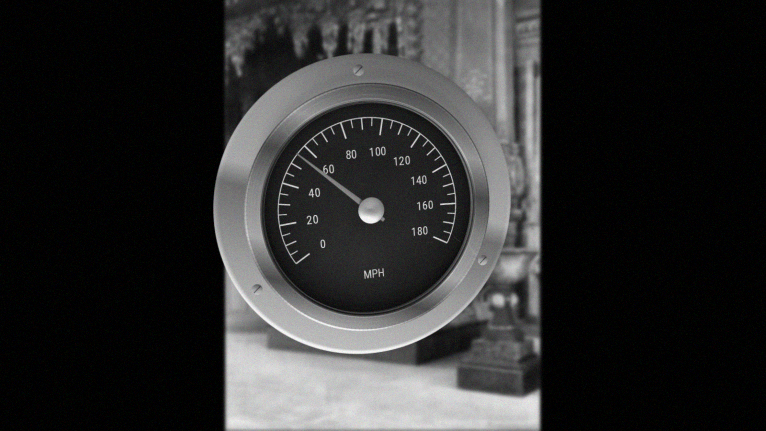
value=55 unit=mph
